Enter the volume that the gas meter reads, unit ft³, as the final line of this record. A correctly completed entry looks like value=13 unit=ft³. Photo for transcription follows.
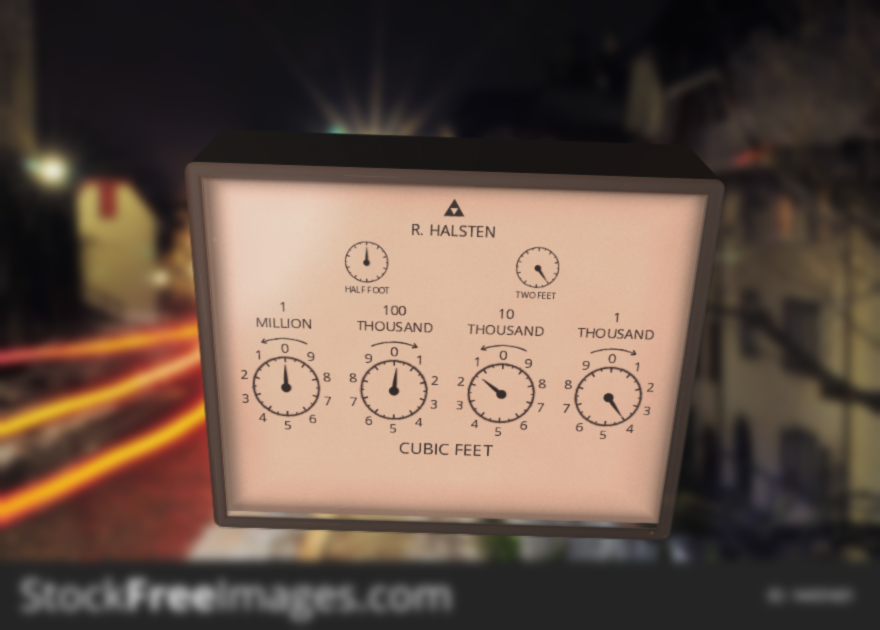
value=1400 unit=ft³
